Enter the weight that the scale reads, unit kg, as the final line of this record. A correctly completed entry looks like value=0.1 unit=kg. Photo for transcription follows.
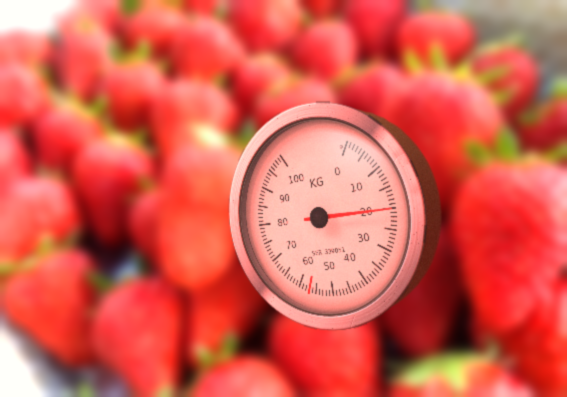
value=20 unit=kg
